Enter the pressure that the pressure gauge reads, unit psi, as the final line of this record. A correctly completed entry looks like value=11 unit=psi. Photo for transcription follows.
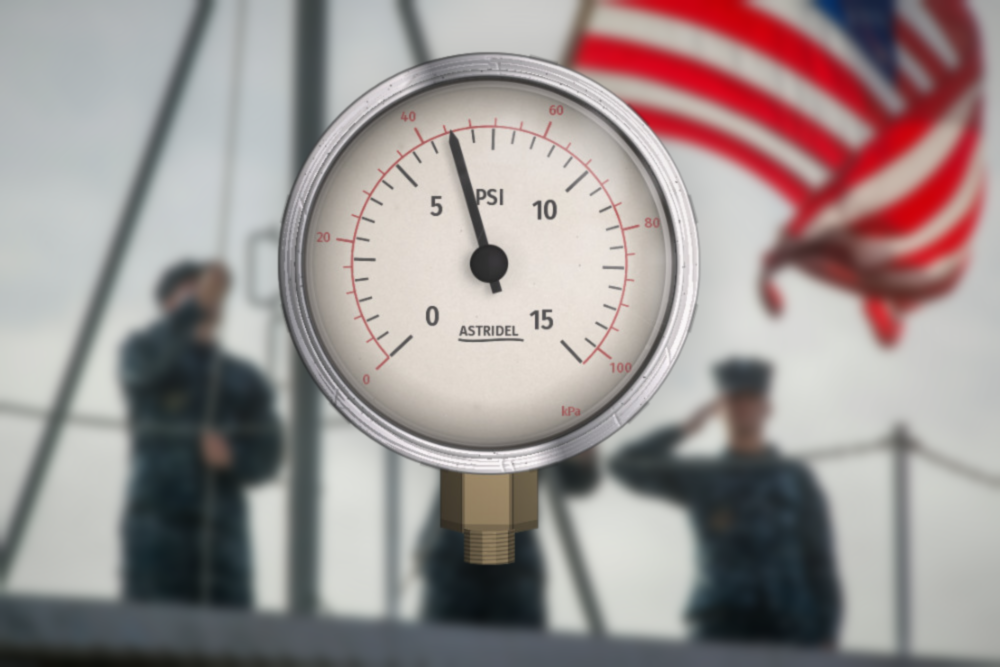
value=6.5 unit=psi
